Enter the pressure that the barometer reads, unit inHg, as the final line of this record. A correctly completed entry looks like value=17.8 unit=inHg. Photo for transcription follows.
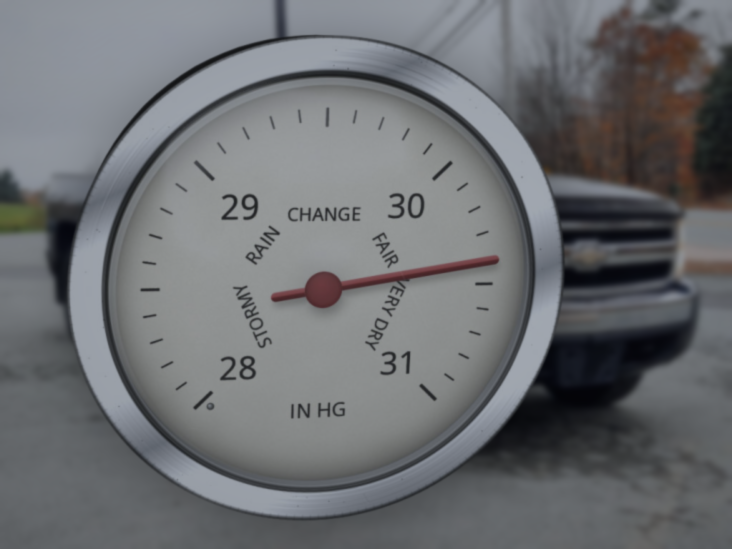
value=30.4 unit=inHg
